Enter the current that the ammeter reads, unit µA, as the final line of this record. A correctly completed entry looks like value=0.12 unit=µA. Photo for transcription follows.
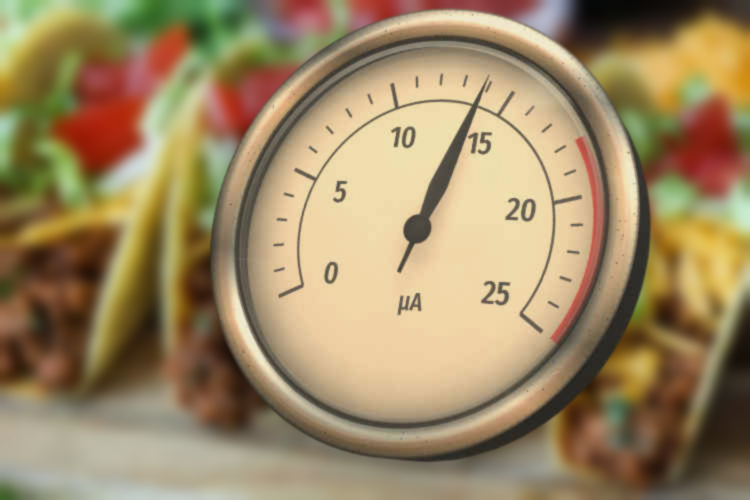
value=14 unit=µA
